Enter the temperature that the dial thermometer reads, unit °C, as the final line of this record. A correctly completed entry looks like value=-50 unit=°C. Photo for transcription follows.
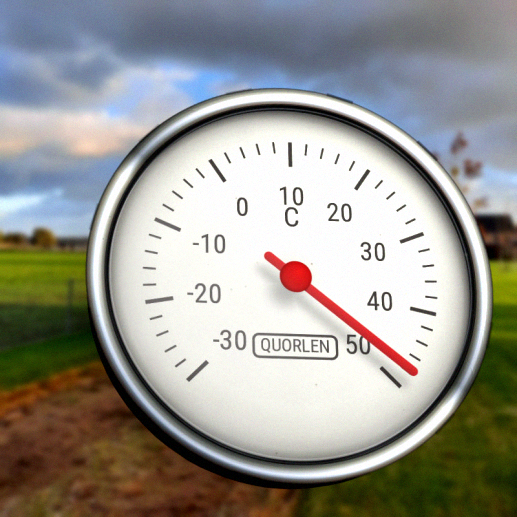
value=48 unit=°C
